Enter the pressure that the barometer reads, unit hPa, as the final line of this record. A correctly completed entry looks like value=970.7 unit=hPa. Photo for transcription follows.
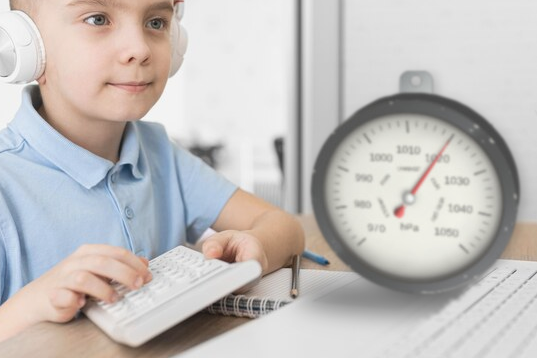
value=1020 unit=hPa
